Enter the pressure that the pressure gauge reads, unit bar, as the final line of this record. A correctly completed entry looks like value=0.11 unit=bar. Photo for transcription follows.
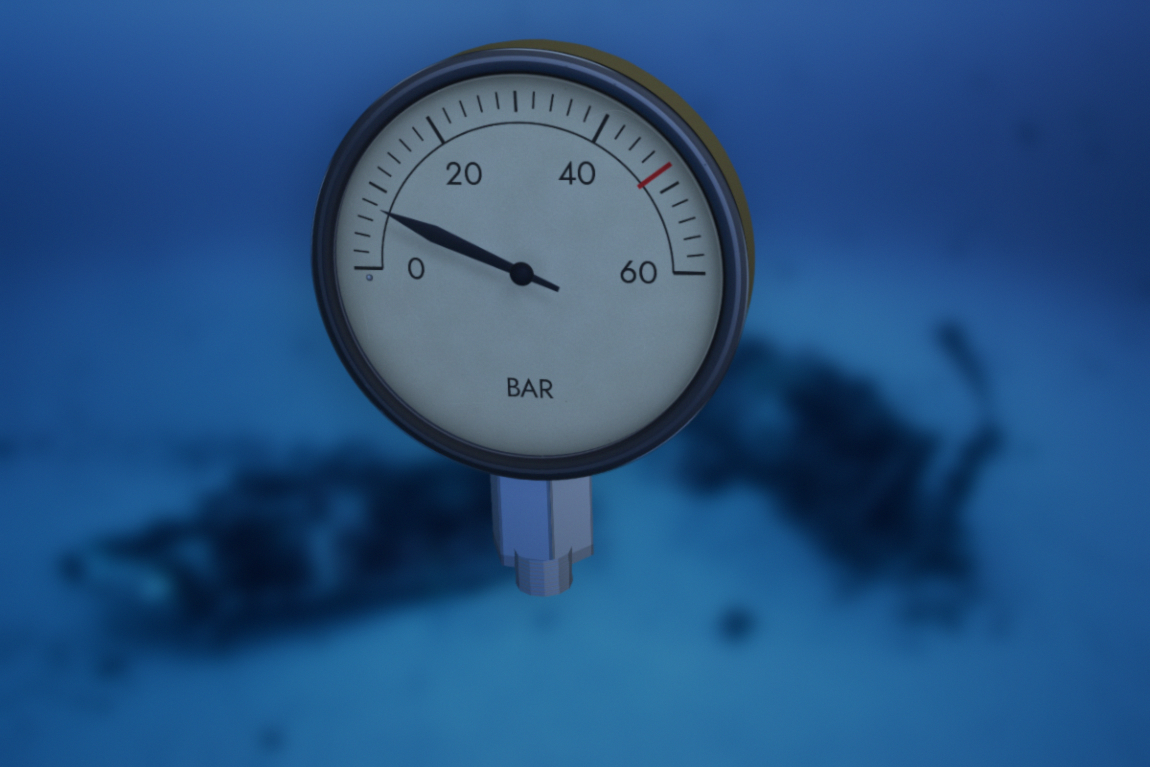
value=8 unit=bar
